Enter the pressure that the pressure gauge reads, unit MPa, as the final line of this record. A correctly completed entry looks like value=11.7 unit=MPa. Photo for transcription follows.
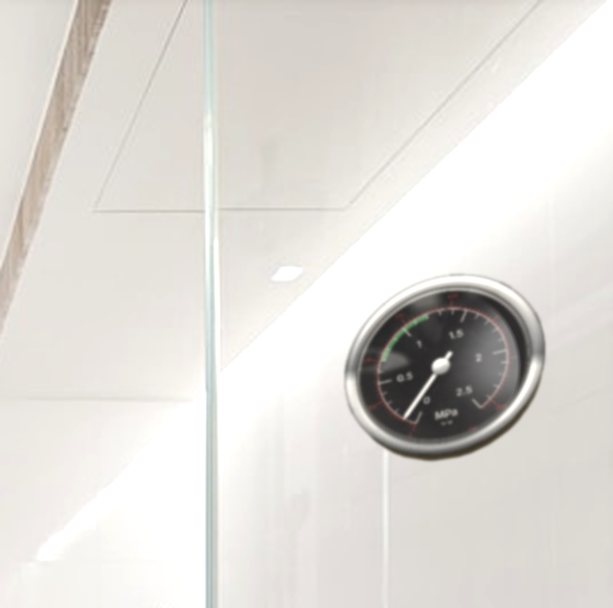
value=0.1 unit=MPa
